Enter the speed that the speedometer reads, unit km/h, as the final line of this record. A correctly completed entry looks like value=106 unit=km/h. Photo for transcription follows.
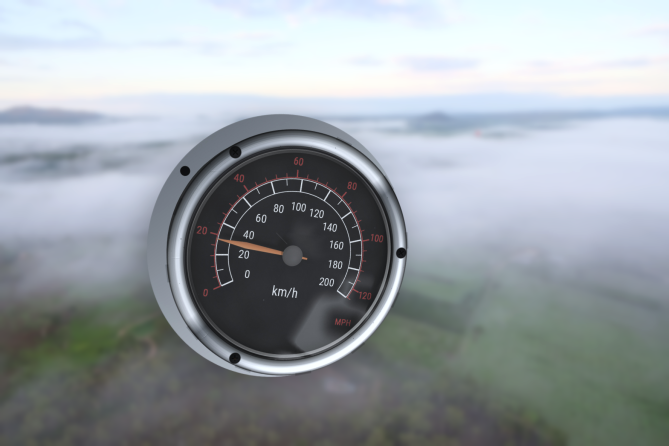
value=30 unit=km/h
